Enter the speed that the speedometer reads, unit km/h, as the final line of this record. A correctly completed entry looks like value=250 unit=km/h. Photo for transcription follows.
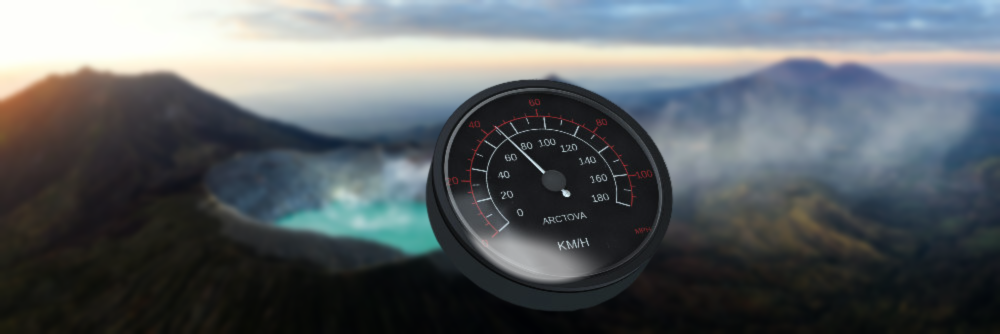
value=70 unit=km/h
